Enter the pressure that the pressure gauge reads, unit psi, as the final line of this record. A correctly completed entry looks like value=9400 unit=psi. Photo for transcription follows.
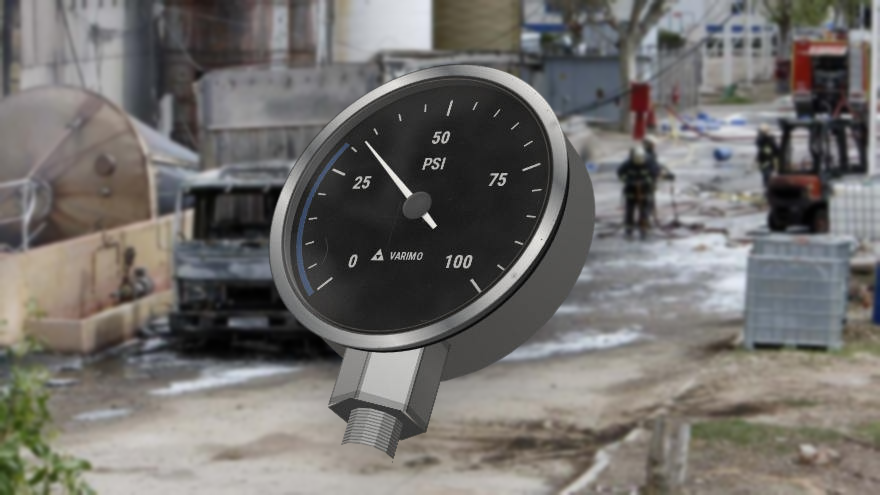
value=32.5 unit=psi
